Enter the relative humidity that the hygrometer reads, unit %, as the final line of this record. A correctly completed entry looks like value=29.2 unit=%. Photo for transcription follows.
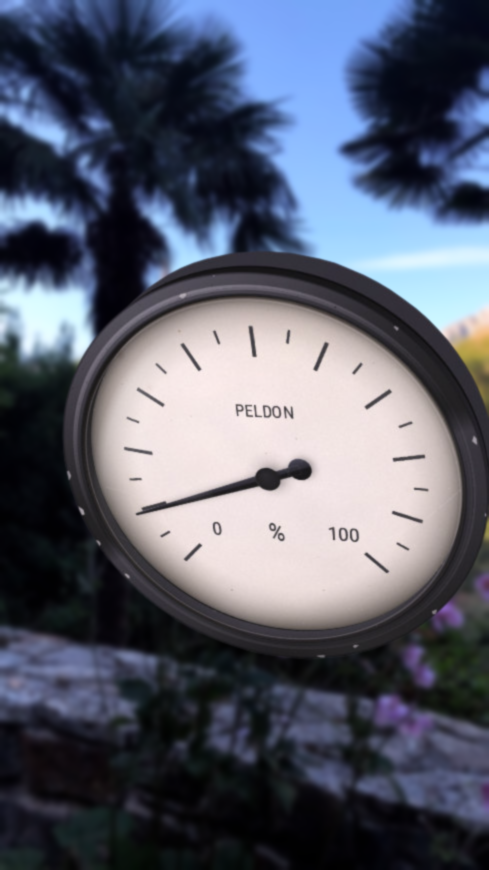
value=10 unit=%
